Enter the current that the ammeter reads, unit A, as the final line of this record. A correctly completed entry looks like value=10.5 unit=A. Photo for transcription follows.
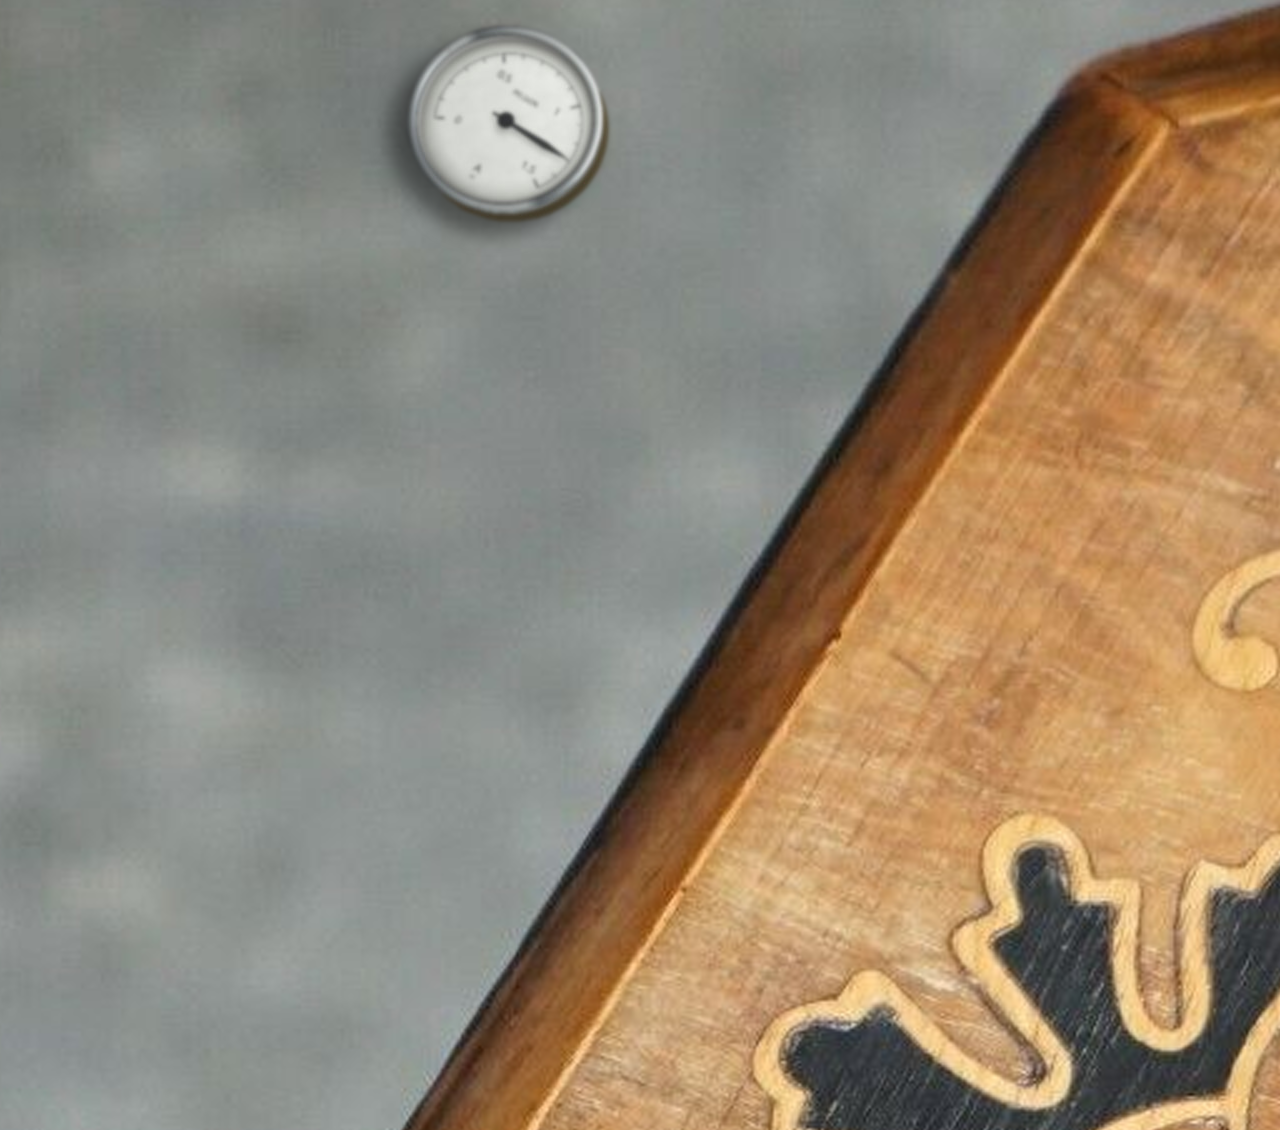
value=1.3 unit=A
